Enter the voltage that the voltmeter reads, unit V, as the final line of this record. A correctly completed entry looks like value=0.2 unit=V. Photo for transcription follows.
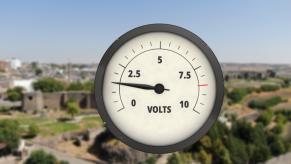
value=1.5 unit=V
